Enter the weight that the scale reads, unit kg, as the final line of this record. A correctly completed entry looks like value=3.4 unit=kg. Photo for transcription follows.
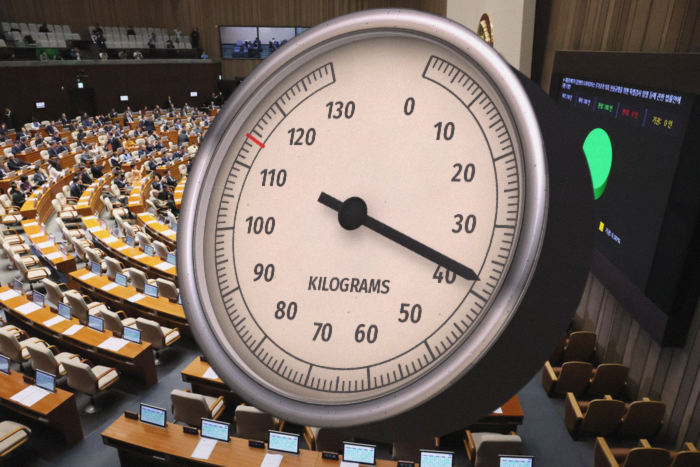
value=38 unit=kg
